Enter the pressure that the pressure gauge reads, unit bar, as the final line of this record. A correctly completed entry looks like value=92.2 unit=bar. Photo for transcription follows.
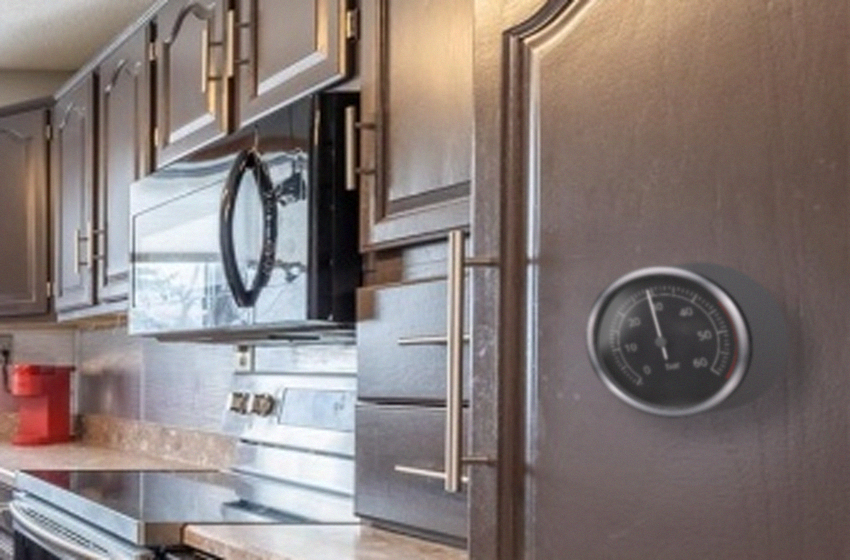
value=30 unit=bar
